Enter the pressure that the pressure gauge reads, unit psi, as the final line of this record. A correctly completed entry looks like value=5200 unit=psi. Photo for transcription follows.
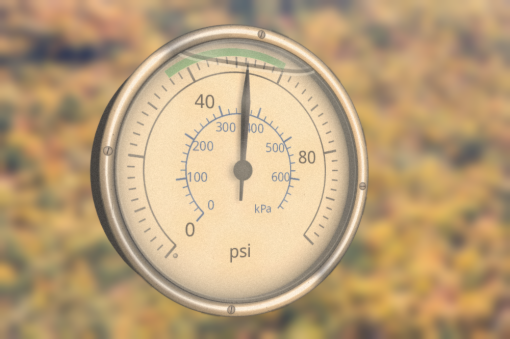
value=52 unit=psi
